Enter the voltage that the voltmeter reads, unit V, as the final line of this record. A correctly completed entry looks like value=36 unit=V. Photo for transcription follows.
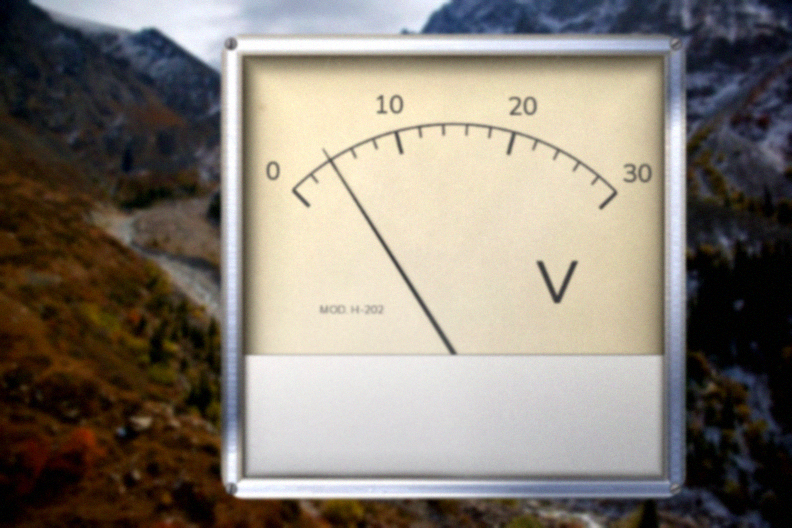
value=4 unit=V
